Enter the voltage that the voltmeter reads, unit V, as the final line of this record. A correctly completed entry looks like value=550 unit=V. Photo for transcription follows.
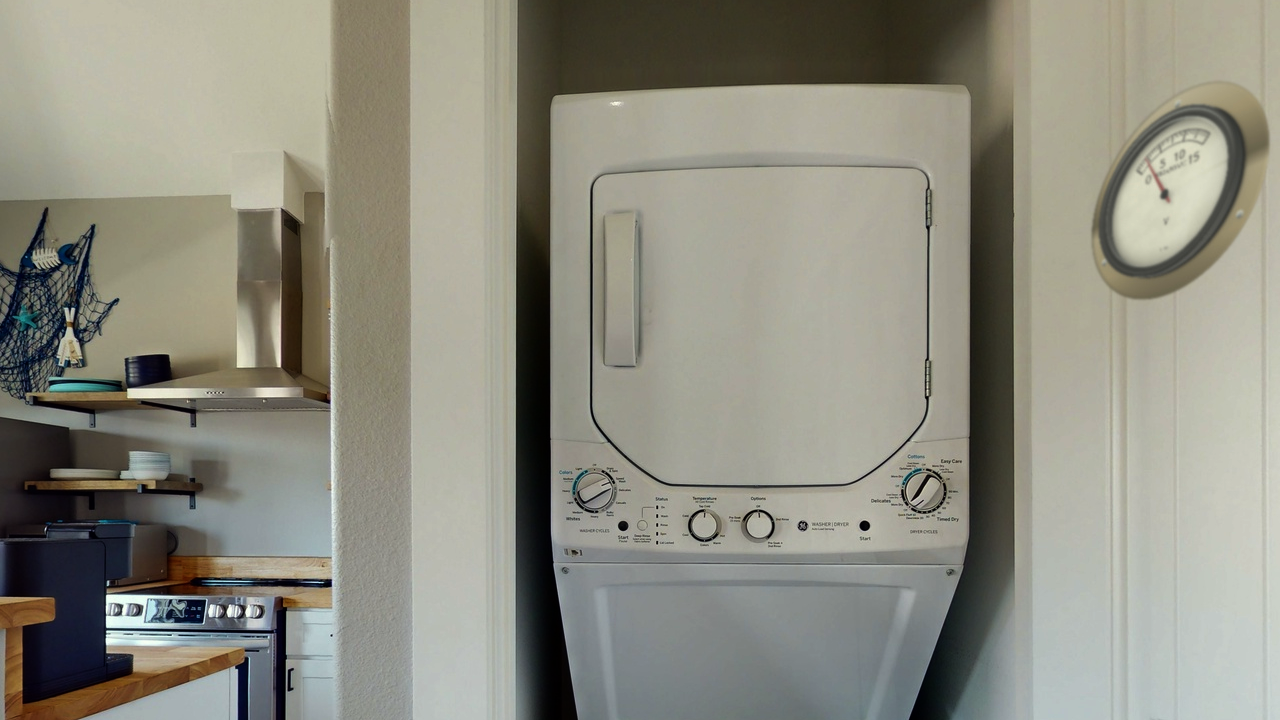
value=2.5 unit=V
